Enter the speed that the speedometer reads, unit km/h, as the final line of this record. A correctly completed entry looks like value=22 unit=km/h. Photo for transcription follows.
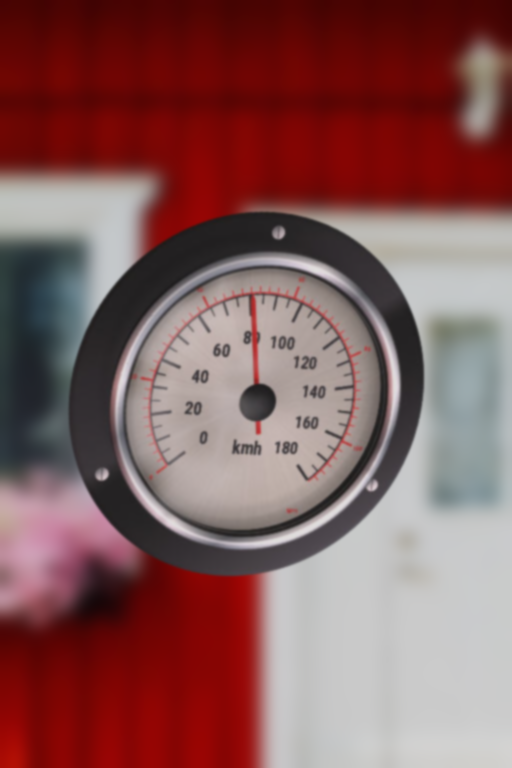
value=80 unit=km/h
